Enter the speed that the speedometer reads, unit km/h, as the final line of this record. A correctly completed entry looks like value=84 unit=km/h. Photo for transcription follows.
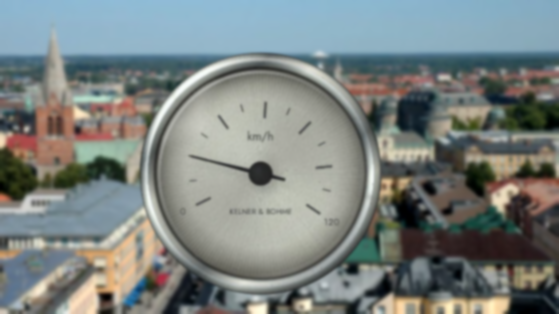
value=20 unit=km/h
